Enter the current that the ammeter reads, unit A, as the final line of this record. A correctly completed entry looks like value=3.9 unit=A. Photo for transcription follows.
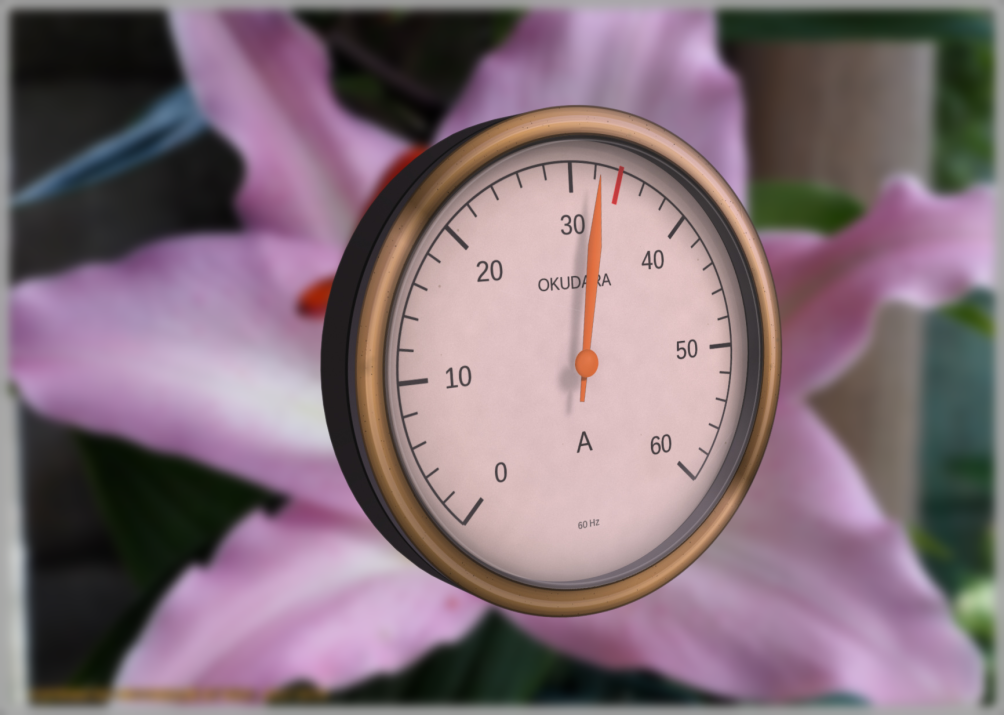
value=32 unit=A
